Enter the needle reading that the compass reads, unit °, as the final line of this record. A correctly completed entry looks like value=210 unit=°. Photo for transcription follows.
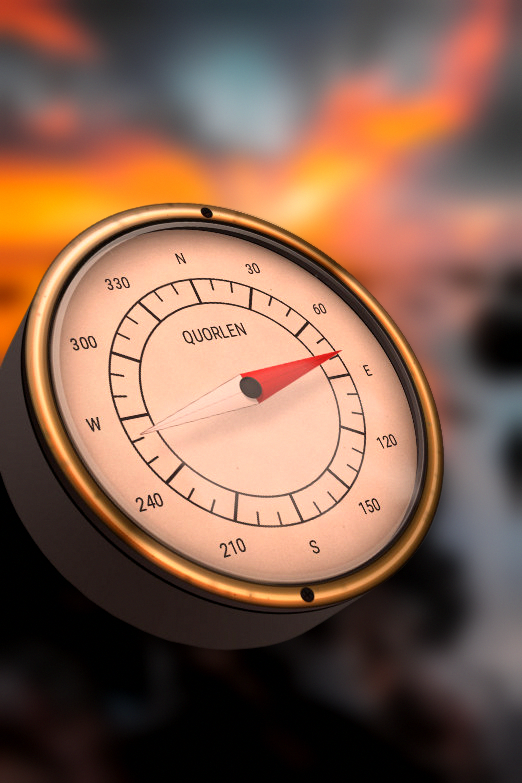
value=80 unit=°
